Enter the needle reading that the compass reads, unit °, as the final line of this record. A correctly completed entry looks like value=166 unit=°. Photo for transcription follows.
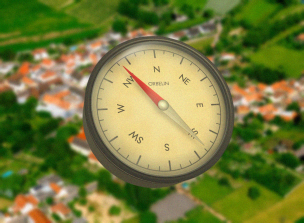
value=320 unit=°
